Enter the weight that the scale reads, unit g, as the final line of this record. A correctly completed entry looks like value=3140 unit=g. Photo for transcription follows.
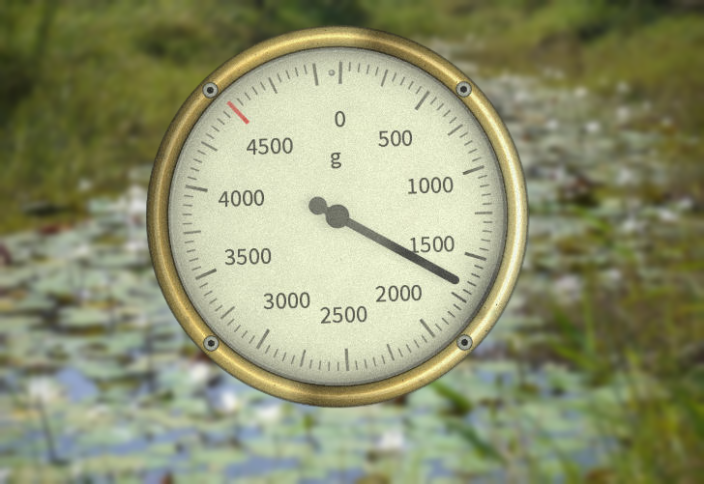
value=1675 unit=g
